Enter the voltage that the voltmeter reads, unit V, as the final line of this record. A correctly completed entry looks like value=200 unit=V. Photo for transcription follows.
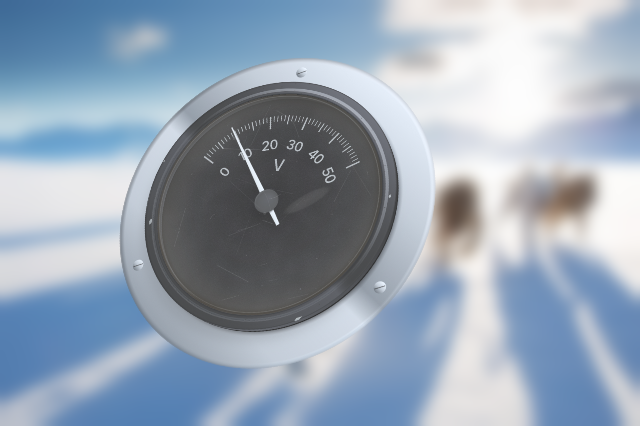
value=10 unit=V
